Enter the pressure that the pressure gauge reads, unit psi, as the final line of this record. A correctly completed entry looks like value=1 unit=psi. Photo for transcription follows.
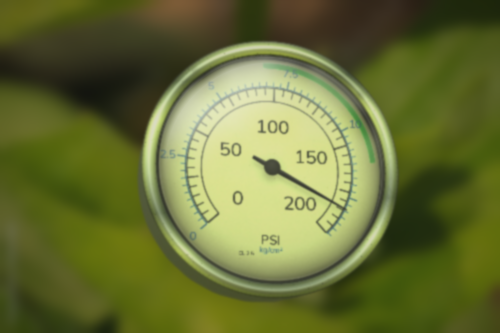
value=185 unit=psi
